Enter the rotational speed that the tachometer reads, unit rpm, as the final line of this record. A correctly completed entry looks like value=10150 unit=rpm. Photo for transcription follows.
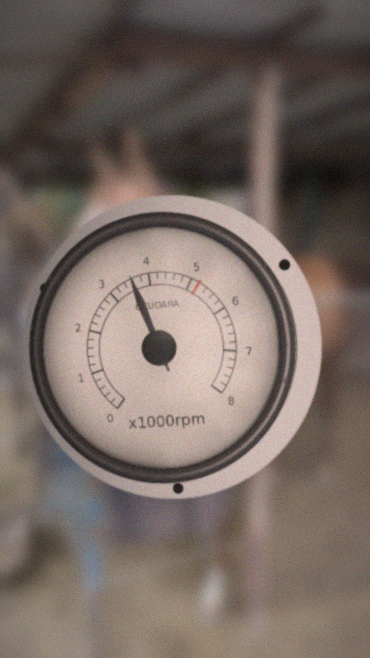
value=3600 unit=rpm
